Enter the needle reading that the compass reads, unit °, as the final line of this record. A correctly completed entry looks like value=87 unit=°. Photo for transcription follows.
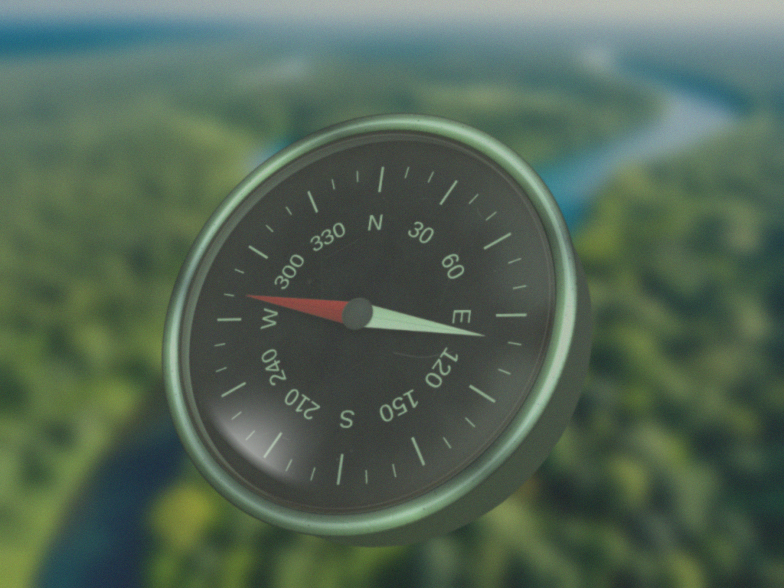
value=280 unit=°
